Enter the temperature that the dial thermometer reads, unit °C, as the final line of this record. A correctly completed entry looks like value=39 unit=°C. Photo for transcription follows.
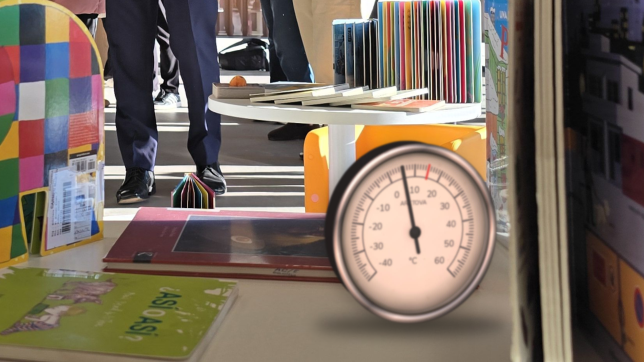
value=5 unit=°C
